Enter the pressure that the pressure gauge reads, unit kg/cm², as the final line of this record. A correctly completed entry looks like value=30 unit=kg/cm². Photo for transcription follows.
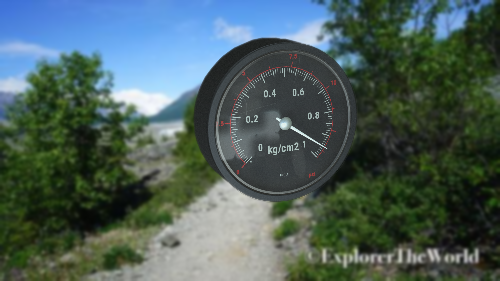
value=0.95 unit=kg/cm²
